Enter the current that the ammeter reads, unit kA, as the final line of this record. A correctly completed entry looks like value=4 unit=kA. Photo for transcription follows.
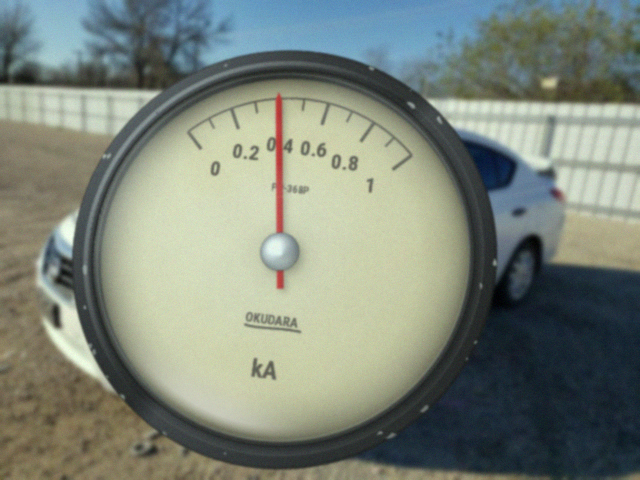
value=0.4 unit=kA
